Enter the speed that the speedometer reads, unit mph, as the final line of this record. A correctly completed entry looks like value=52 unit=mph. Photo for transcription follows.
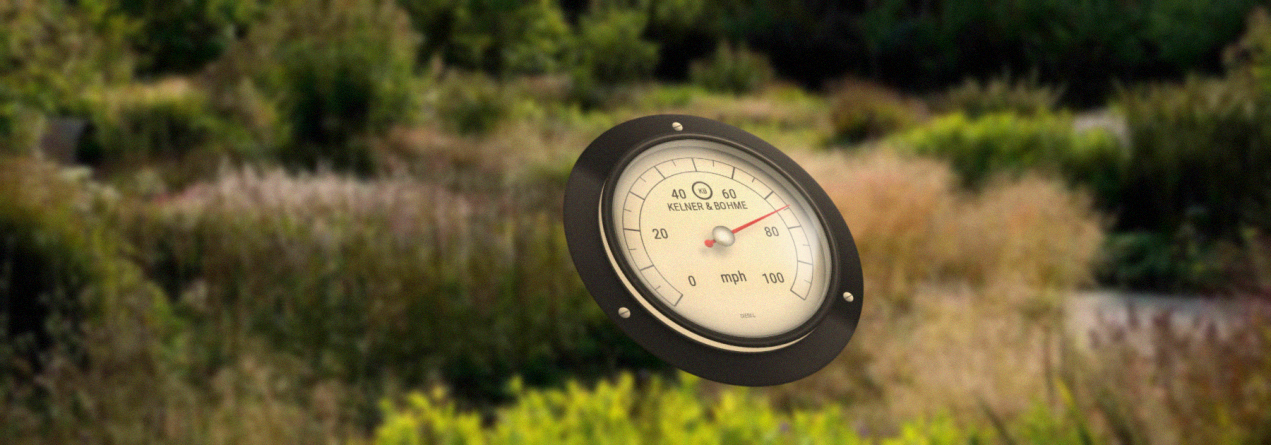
value=75 unit=mph
